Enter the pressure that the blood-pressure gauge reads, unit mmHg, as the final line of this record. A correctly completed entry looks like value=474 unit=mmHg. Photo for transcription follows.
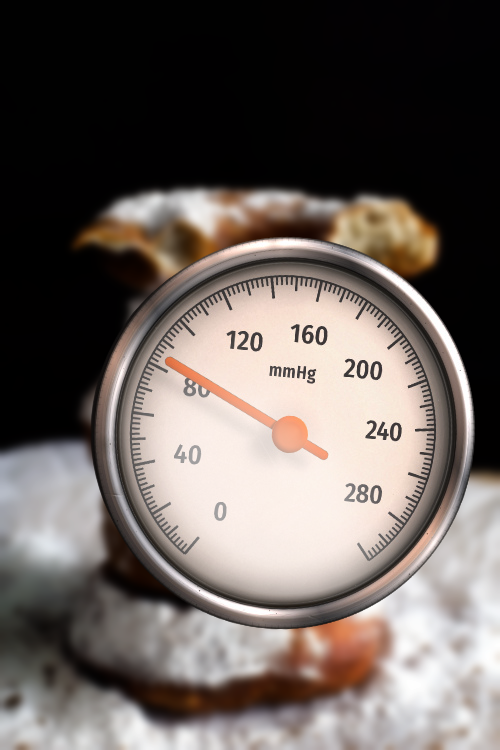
value=84 unit=mmHg
